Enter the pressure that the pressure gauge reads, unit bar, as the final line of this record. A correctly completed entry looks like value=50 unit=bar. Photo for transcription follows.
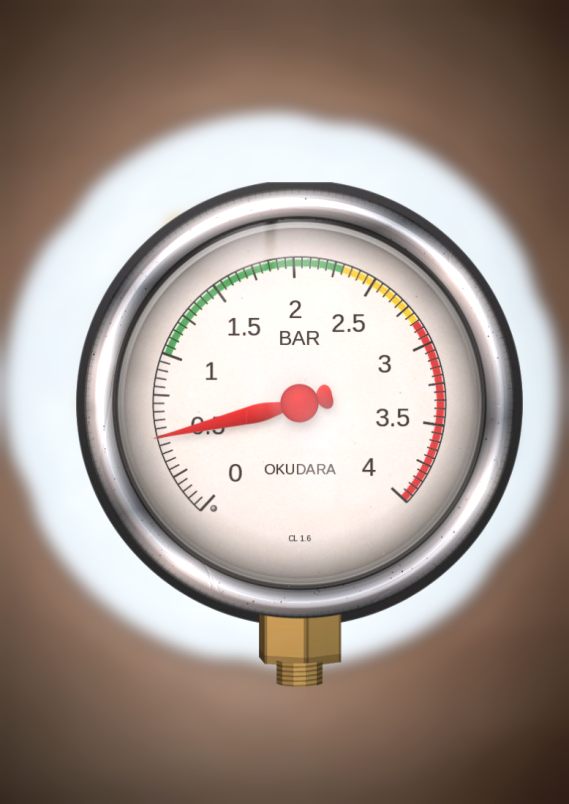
value=0.5 unit=bar
